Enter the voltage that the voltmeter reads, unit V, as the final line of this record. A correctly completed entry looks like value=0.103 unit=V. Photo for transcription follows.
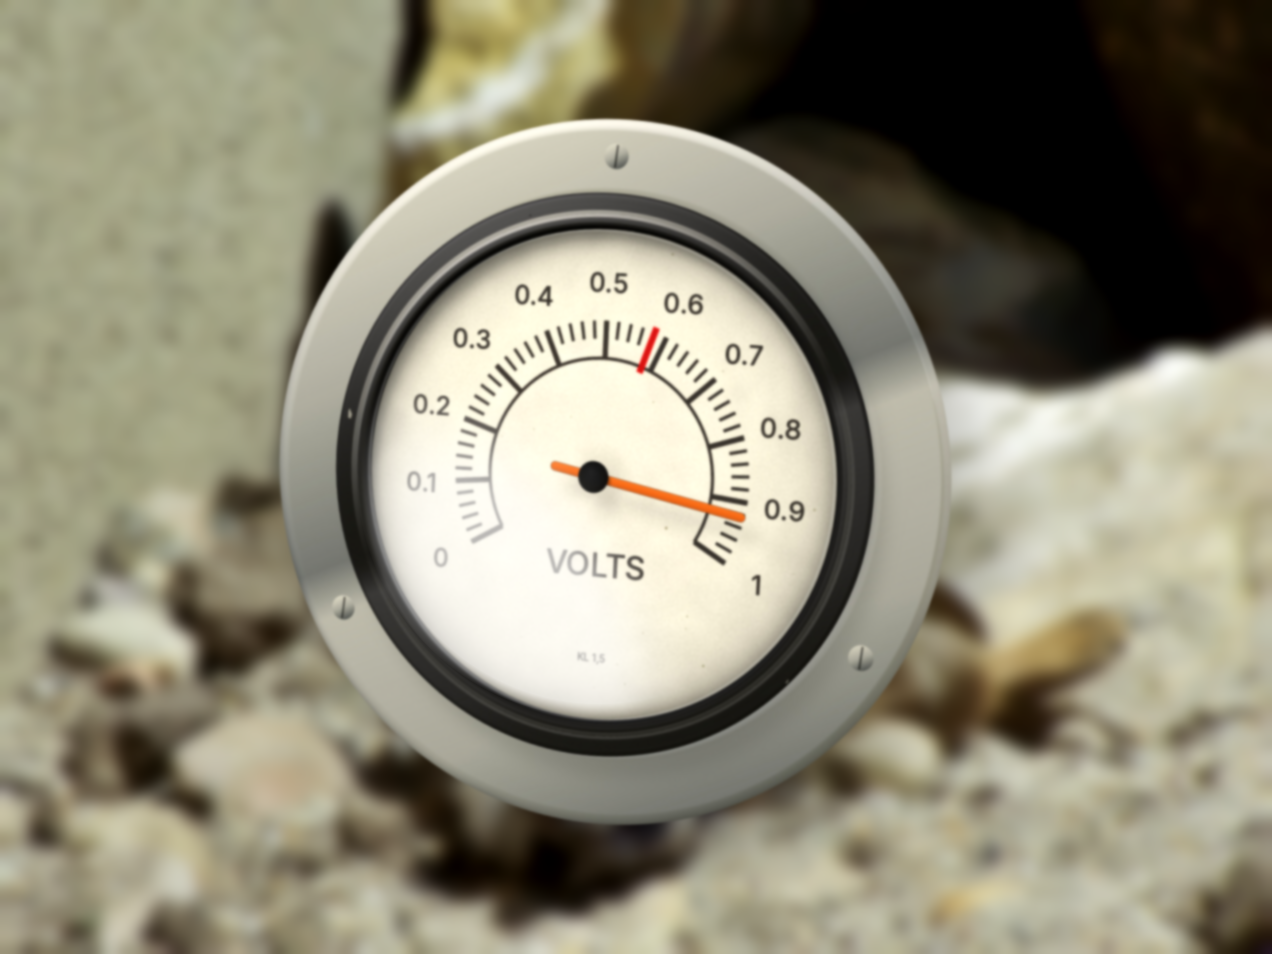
value=0.92 unit=V
